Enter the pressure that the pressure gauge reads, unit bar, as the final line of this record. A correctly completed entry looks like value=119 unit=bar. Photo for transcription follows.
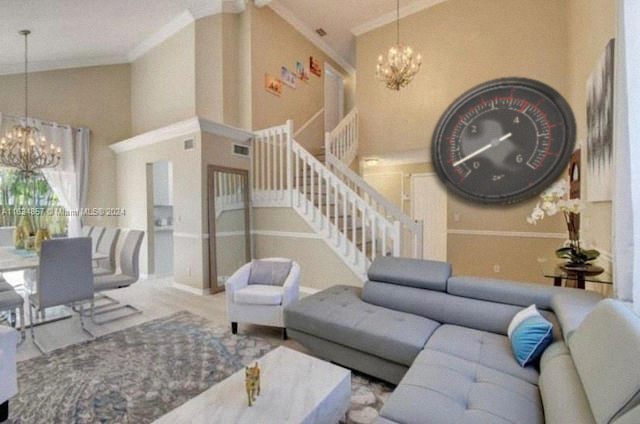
value=0.5 unit=bar
